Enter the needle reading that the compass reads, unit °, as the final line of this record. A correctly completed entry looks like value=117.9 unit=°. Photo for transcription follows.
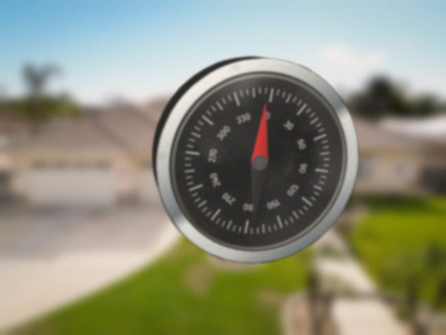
value=355 unit=°
